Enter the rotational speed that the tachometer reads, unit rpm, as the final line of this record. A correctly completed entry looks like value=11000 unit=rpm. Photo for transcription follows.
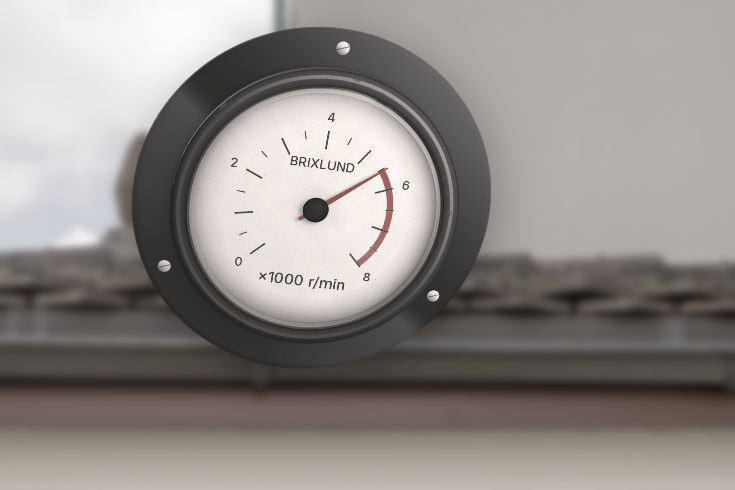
value=5500 unit=rpm
